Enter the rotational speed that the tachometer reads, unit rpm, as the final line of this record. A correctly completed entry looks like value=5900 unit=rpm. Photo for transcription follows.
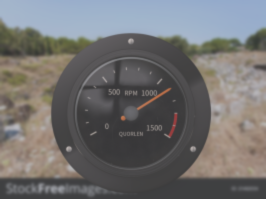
value=1100 unit=rpm
